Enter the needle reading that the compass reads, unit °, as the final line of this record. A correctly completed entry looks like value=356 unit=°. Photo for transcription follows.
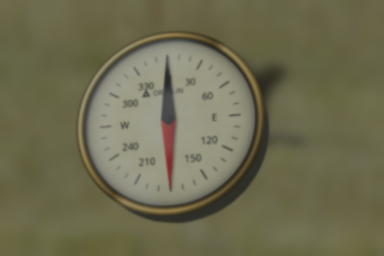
value=180 unit=°
